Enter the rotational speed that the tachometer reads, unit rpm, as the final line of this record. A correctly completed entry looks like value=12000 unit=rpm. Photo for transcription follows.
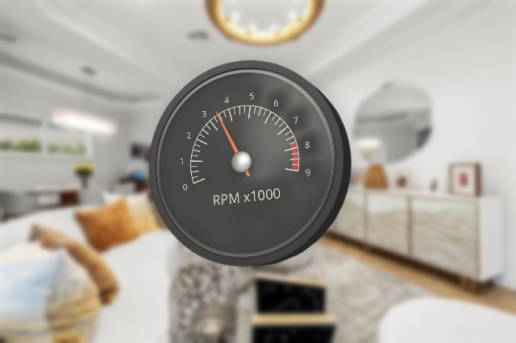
value=3500 unit=rpm
